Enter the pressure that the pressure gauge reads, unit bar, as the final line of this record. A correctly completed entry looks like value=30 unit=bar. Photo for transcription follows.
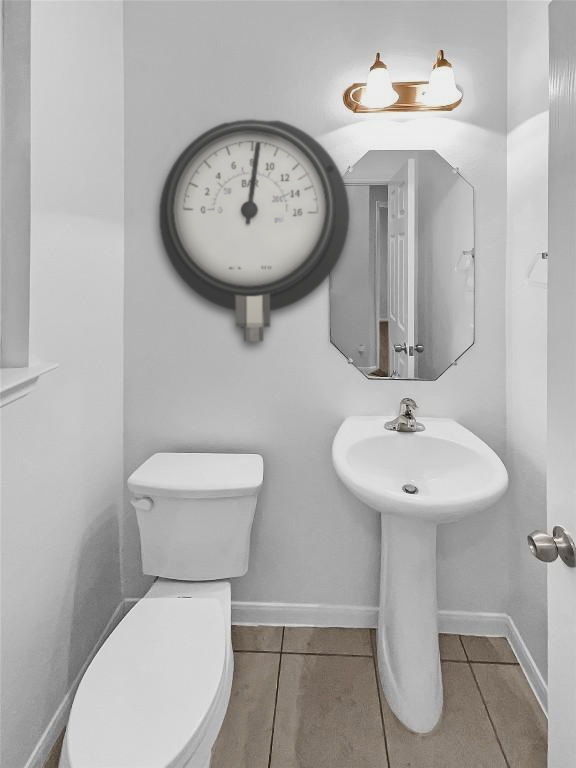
value=8.5 unit=bar
